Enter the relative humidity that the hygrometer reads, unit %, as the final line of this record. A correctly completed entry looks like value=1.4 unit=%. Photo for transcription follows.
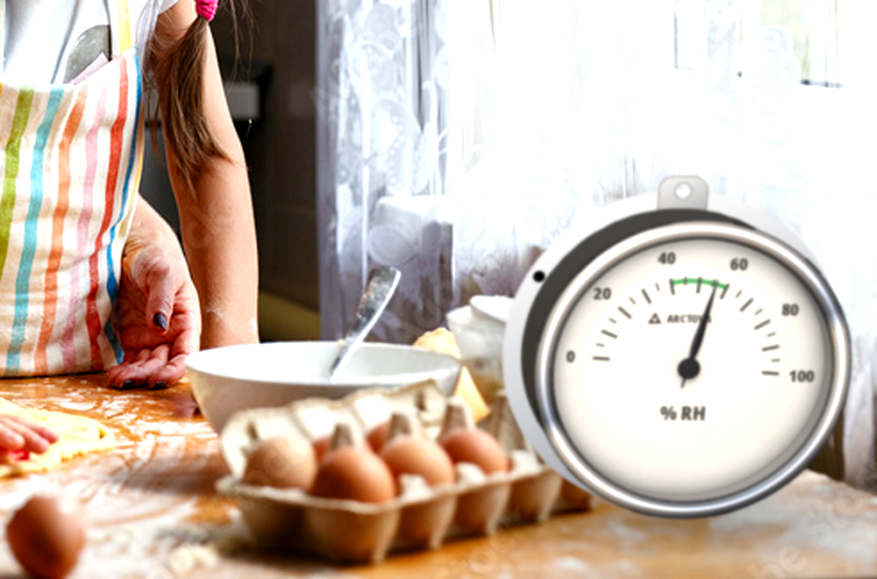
value=55 unit=%
